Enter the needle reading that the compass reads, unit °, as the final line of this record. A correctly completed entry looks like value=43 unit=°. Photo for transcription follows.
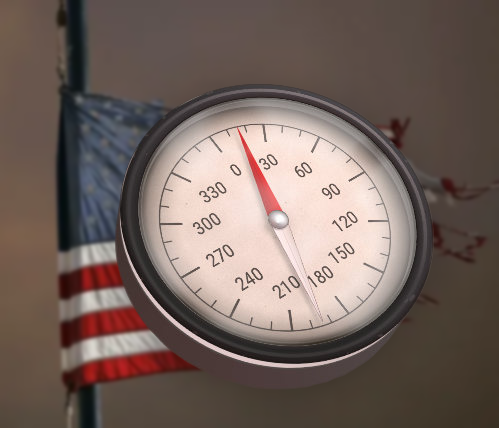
value=15 unit=°
